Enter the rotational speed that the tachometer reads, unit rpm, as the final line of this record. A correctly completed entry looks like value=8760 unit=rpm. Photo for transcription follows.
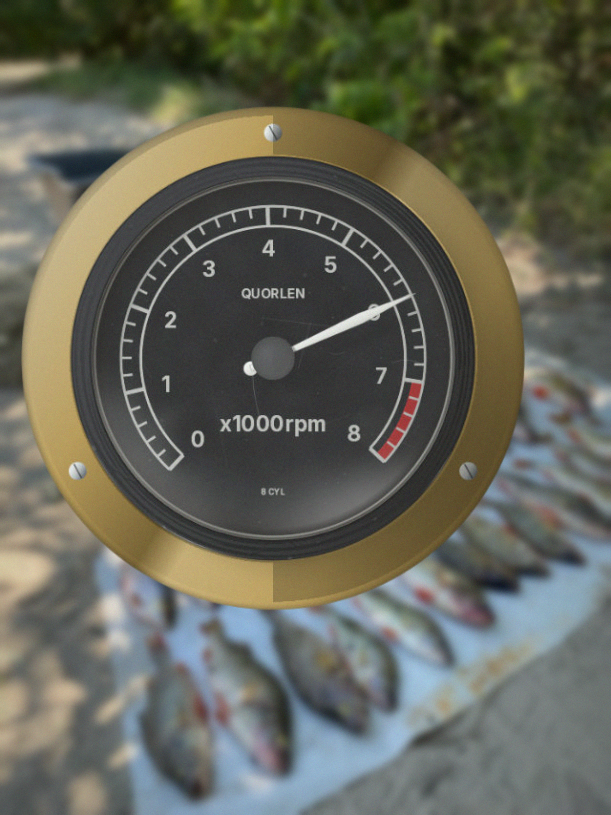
value=6000 unit=rpm
